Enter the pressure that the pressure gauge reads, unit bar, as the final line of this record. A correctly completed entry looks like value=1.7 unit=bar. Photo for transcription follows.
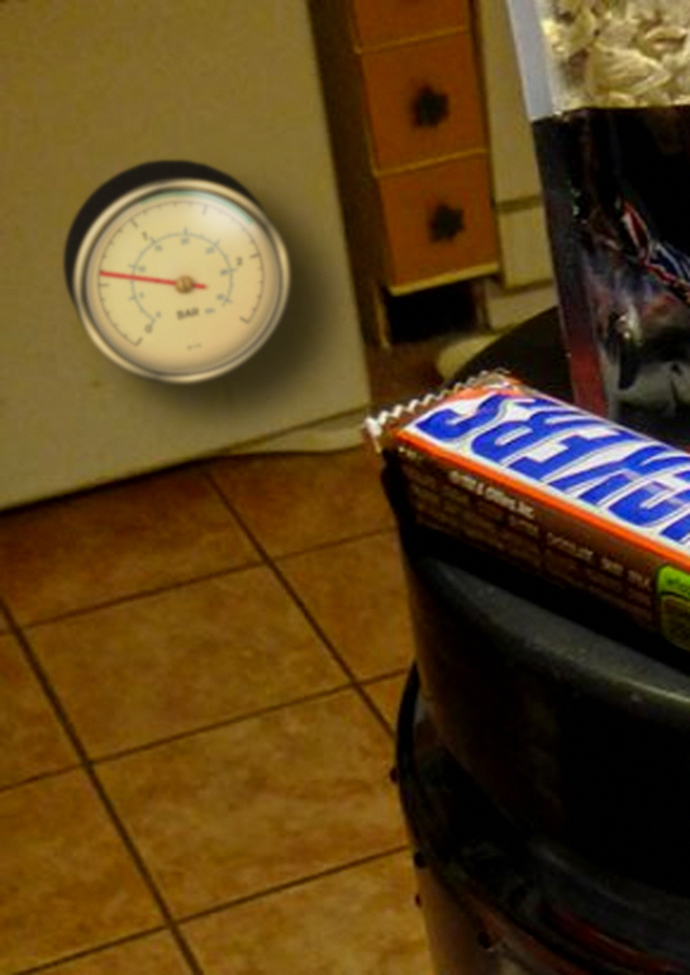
value=0.6 unit=bar
